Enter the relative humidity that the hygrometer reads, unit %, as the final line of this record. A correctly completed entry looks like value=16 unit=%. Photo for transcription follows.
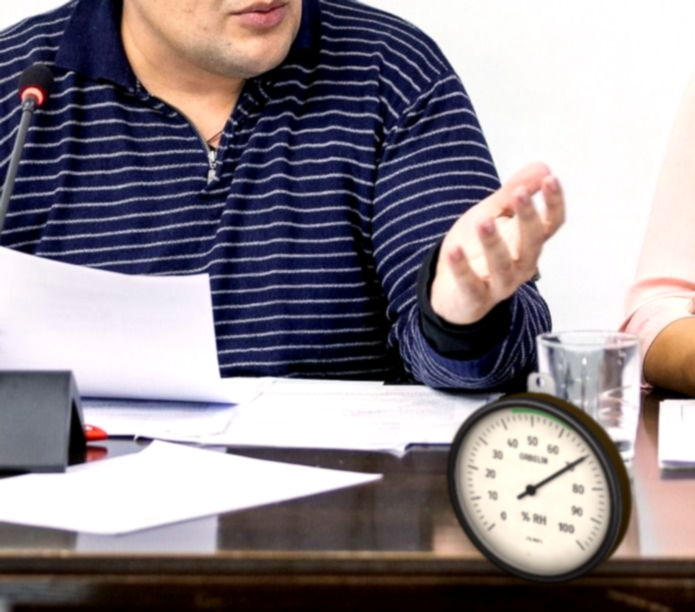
value=70 unit=%
